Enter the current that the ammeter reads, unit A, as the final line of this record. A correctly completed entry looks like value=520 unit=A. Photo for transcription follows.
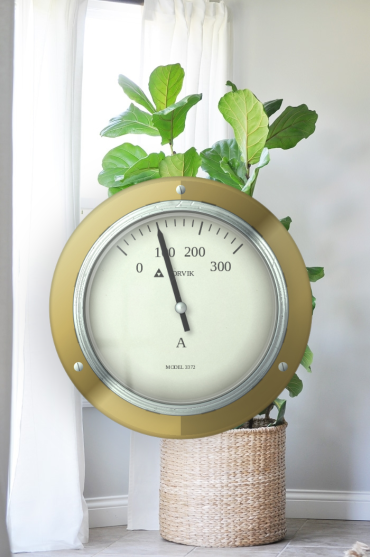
value=100 unit=A
